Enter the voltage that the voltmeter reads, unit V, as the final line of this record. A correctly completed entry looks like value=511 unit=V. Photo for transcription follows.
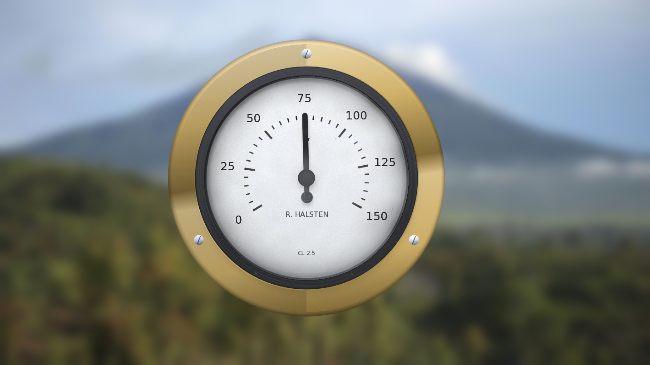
value=75 unit=V
